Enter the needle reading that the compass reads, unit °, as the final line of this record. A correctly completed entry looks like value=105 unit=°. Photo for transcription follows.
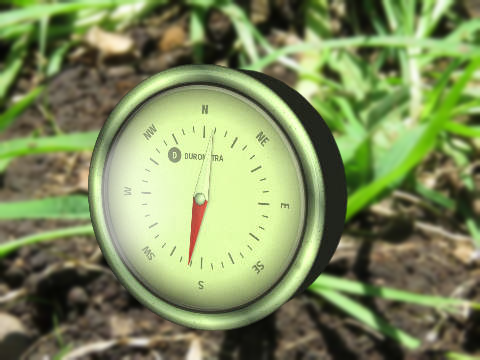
value=190 unit=°
